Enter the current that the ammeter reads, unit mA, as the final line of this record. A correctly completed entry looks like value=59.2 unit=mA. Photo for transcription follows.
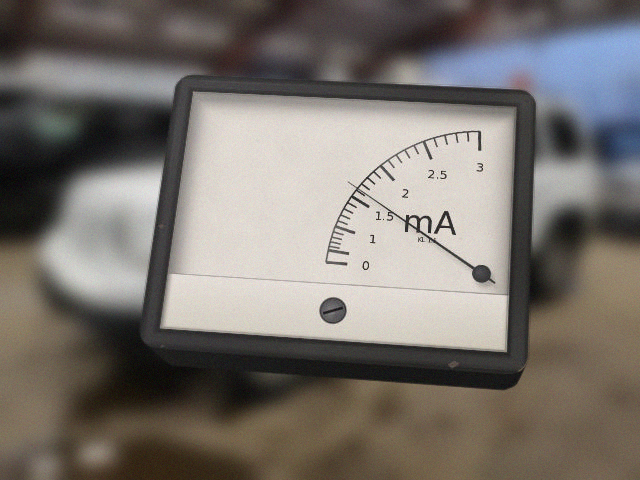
value=1.6 unit=mA
